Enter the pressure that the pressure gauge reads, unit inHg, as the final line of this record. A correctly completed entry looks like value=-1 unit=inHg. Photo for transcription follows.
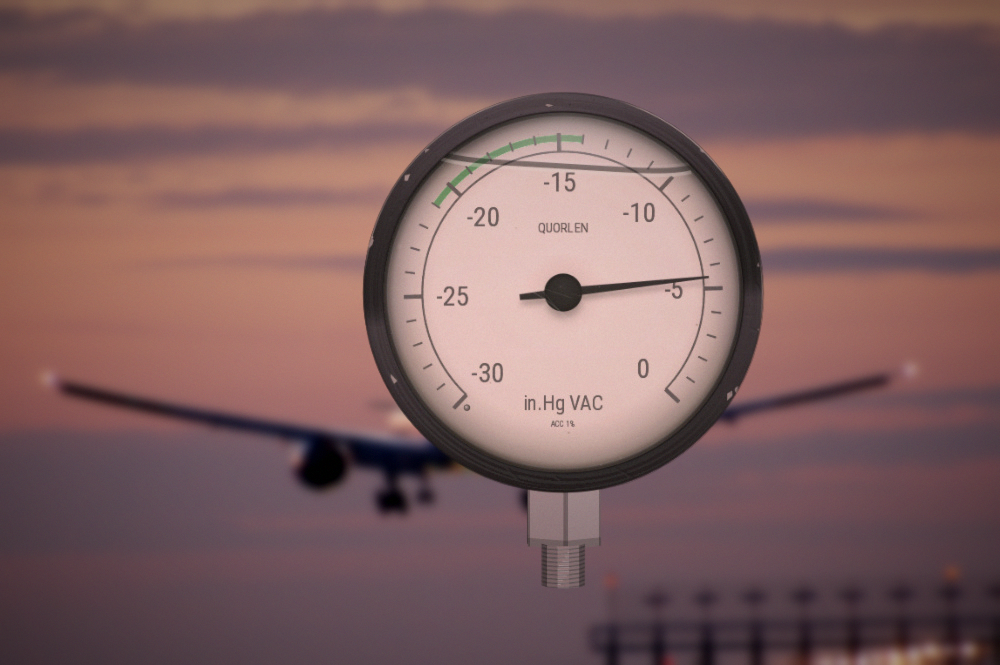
value=-5.5 unit=inHg
